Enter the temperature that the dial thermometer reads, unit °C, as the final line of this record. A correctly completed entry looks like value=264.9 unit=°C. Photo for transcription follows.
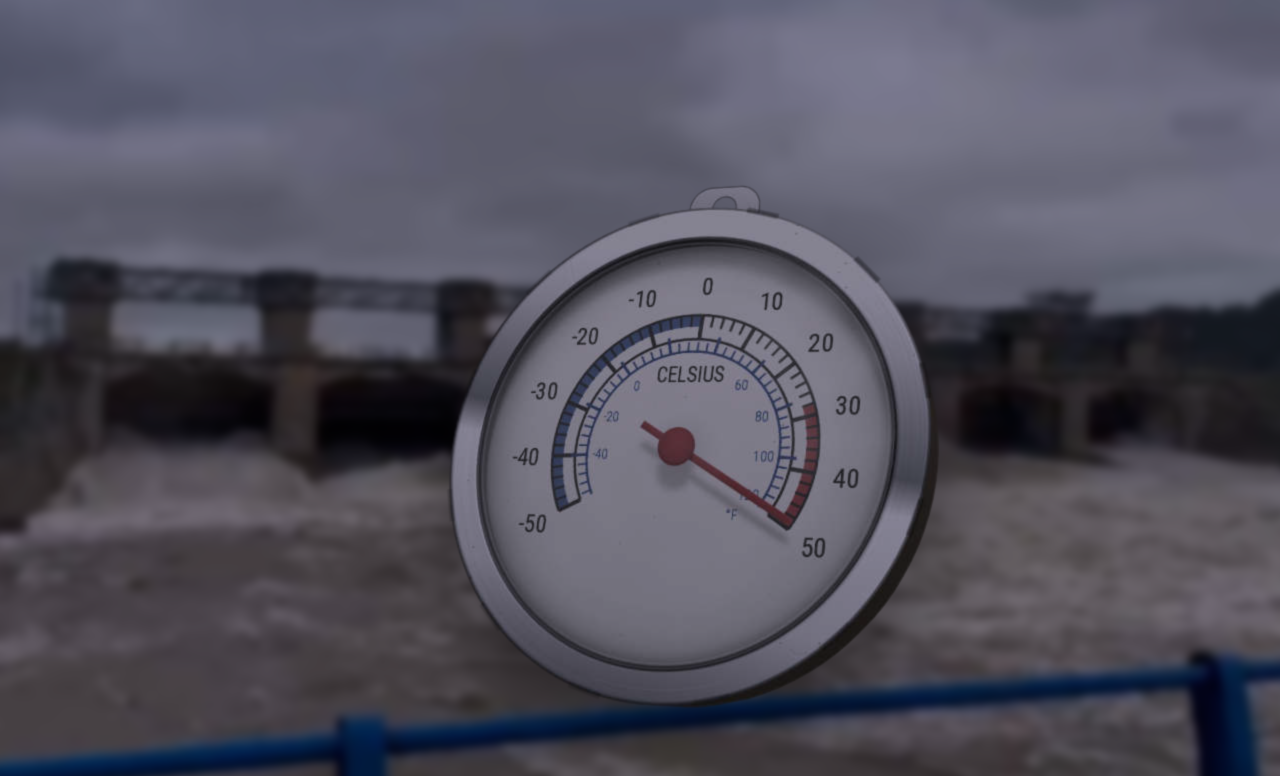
value=49 unit=°C
